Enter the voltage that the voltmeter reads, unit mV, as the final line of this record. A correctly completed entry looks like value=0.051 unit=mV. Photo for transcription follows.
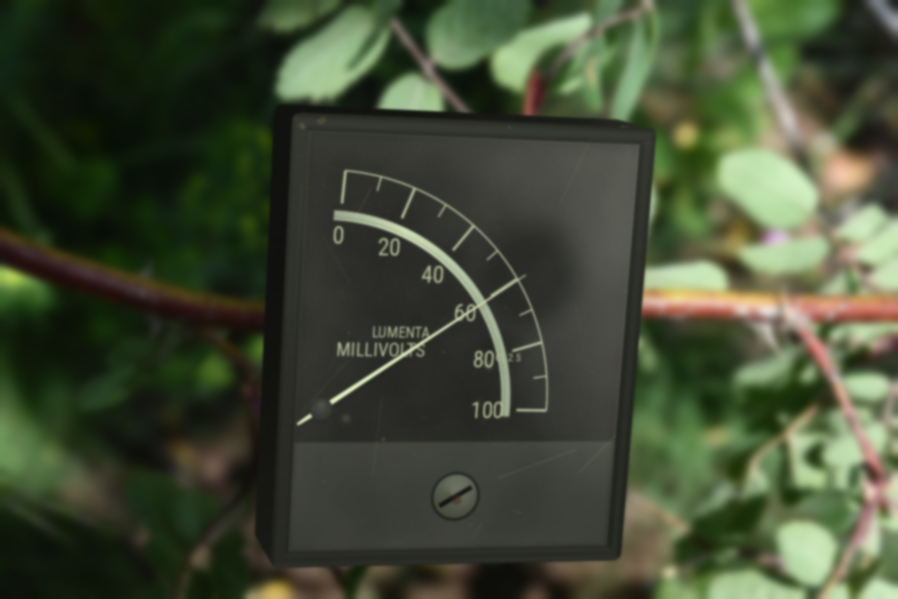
value=60 unit=mV
